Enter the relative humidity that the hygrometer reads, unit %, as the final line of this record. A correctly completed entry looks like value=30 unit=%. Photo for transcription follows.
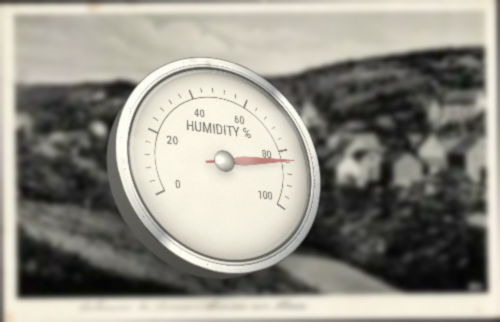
value=84 unit=%
